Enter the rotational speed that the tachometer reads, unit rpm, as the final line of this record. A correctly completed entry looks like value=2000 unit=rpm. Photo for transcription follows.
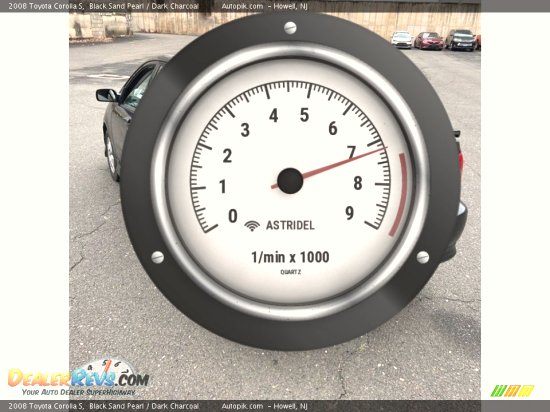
value=7200 unit=rpm
